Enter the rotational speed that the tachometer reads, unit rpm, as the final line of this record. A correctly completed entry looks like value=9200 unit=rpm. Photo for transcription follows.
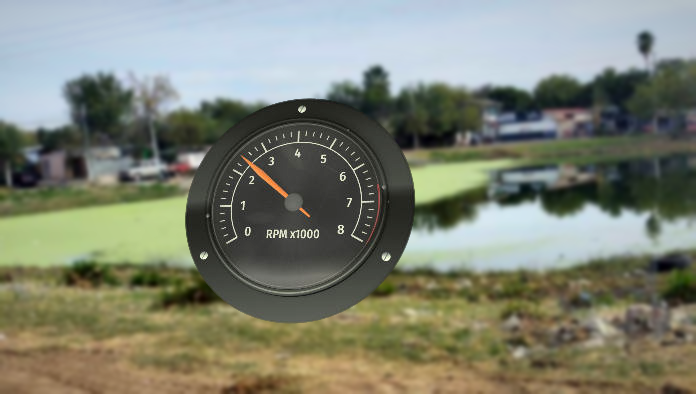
value=2400 unit=rpm
